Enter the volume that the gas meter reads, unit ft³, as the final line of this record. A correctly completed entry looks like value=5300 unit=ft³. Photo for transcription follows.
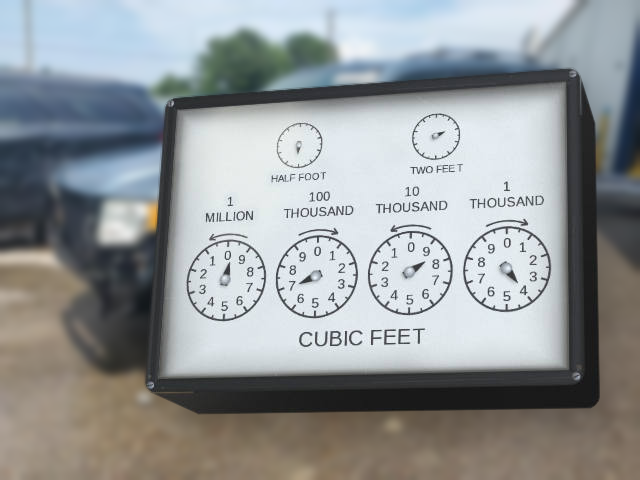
value=968400 unit=ft³
